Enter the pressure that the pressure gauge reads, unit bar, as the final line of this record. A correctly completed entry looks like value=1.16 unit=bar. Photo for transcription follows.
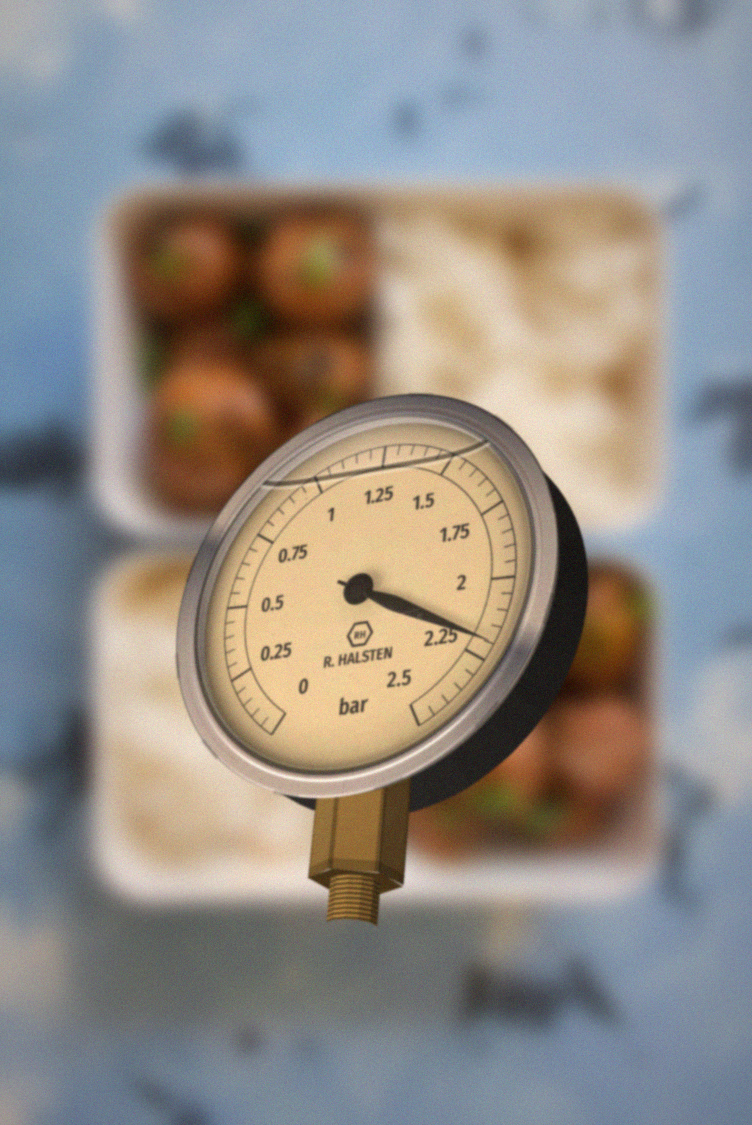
value=2.2 unit=bar
